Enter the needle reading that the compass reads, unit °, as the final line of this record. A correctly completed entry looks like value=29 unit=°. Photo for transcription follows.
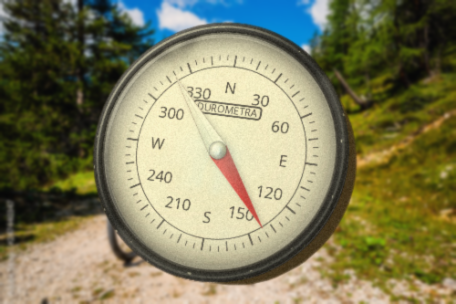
value=140 unit=°
